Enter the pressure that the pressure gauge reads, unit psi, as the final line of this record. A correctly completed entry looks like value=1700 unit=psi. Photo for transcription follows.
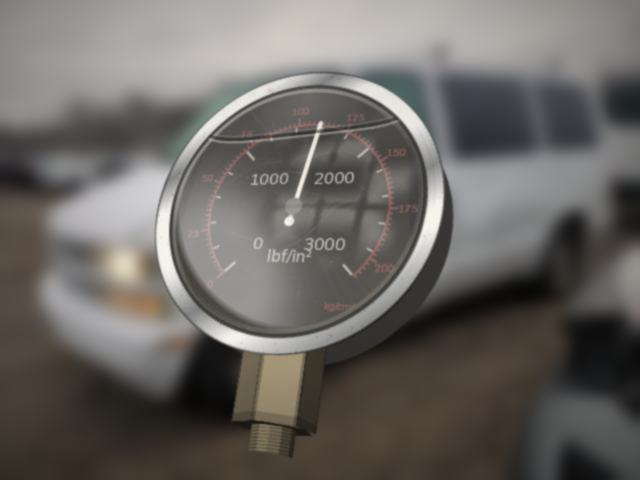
value=1600 unit=psi
